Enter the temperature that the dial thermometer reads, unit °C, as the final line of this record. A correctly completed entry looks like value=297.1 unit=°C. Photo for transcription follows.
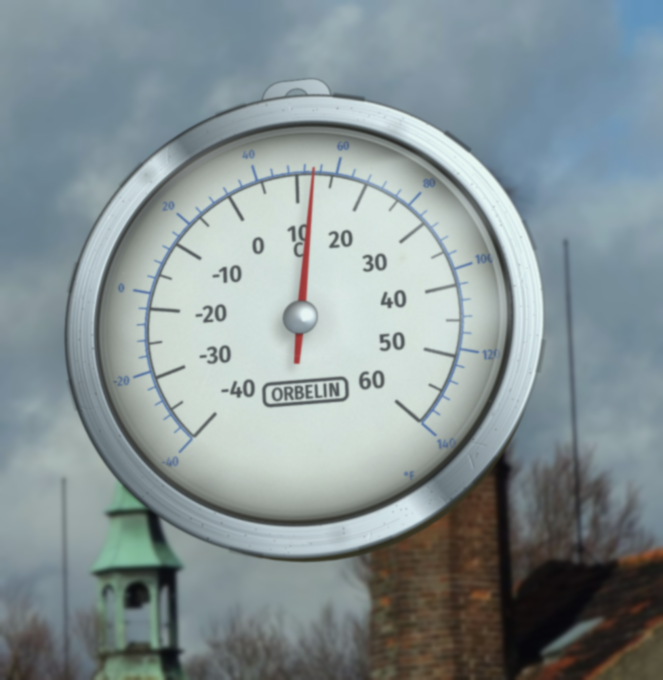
value=12.5 unit=°C
